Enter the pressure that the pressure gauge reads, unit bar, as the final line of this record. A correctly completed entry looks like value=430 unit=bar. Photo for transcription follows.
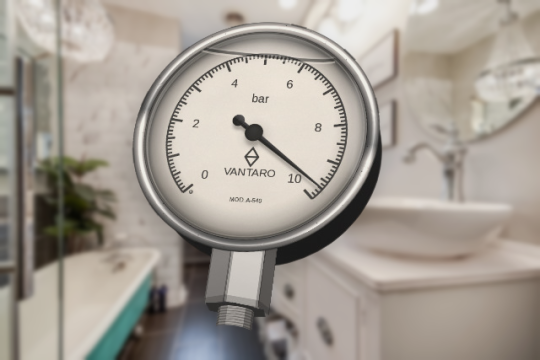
value=9.7 unit=bar
